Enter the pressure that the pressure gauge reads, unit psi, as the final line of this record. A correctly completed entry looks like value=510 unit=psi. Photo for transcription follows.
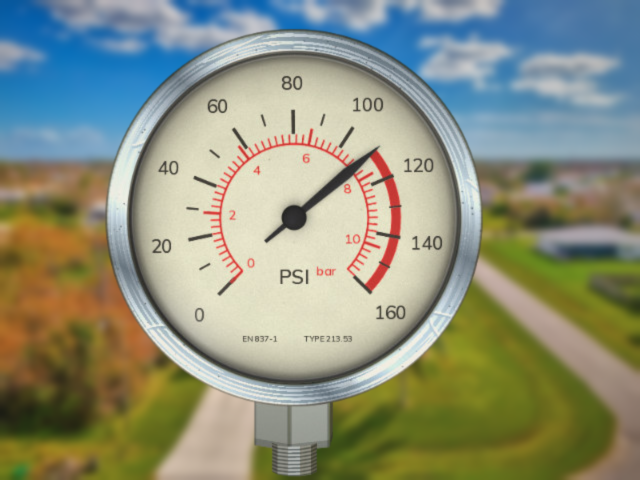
value=110 unit=psi
